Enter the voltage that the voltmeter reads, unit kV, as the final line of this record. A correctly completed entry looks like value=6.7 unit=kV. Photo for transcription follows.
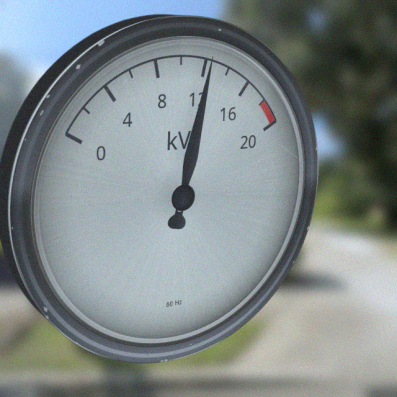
value=12 unit=kV
